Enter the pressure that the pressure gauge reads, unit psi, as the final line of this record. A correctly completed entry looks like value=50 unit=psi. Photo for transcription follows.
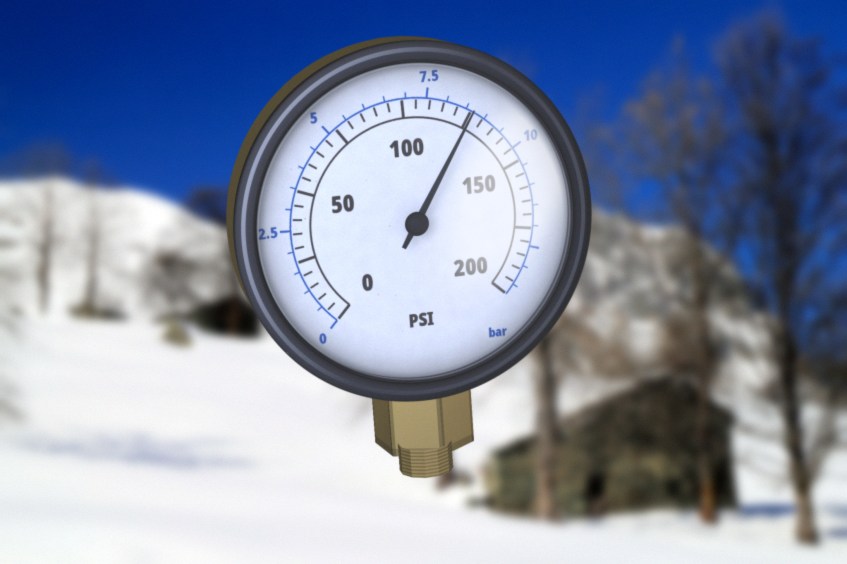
value=125 unit=psi
